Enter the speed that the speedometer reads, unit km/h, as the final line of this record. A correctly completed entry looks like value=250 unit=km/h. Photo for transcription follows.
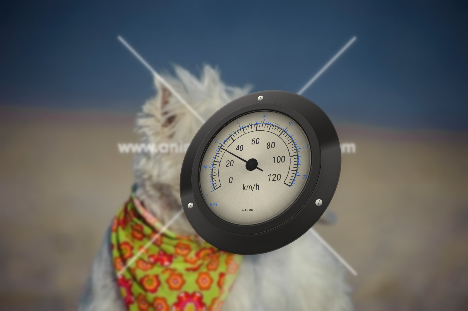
value=30 unit=km/h
